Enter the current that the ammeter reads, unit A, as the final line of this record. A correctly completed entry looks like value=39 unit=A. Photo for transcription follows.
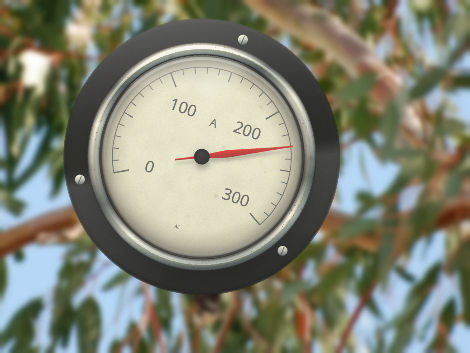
value=230 unit=A
